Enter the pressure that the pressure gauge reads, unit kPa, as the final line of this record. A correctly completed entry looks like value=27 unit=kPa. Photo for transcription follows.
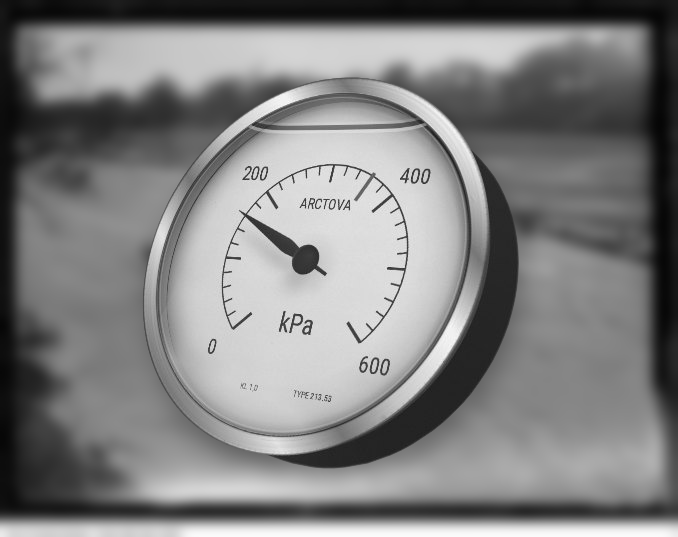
value=160 unit=kPa
